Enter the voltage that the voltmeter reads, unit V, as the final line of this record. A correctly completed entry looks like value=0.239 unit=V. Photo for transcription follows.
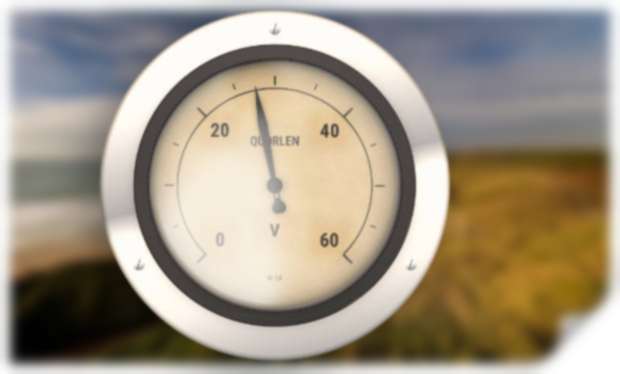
value=27.5 unit=V
